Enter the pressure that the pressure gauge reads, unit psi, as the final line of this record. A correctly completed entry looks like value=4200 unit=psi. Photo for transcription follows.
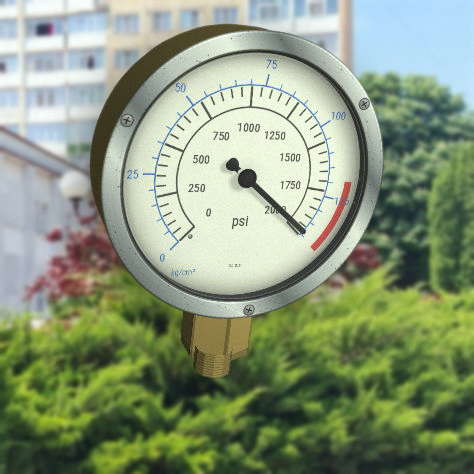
value=1975 unit=psi
